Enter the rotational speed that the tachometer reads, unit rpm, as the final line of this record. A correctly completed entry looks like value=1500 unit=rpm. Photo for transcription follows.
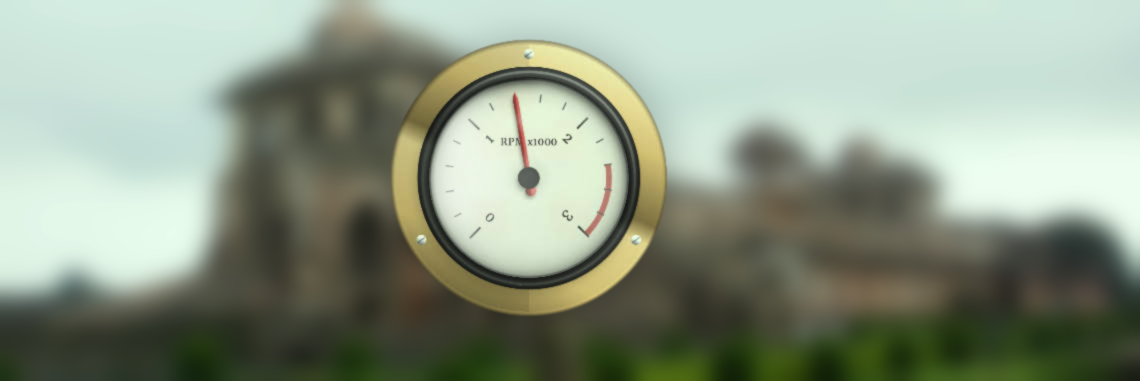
value=1400 unit=rpm
